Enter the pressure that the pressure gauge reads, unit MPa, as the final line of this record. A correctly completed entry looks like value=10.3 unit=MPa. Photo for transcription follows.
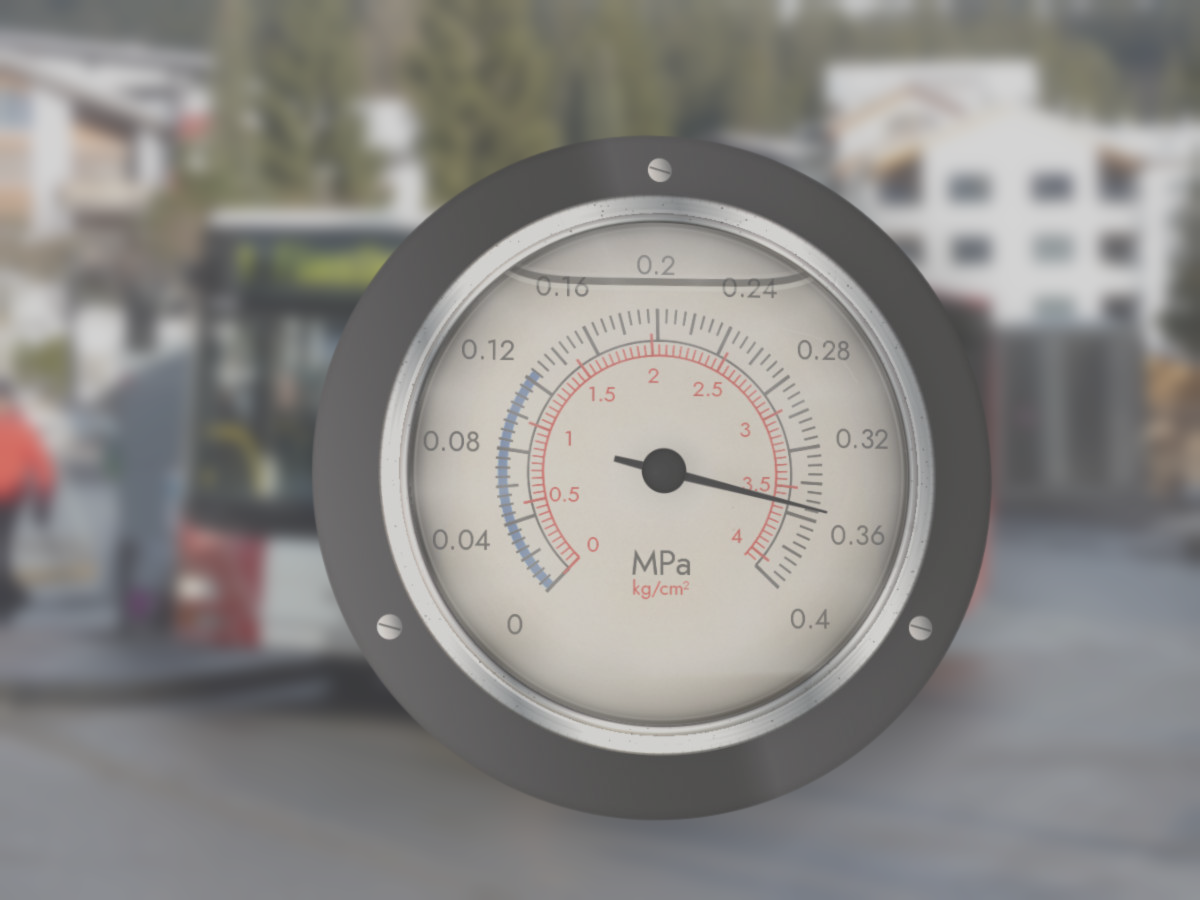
value=0.355 unit=MPa
